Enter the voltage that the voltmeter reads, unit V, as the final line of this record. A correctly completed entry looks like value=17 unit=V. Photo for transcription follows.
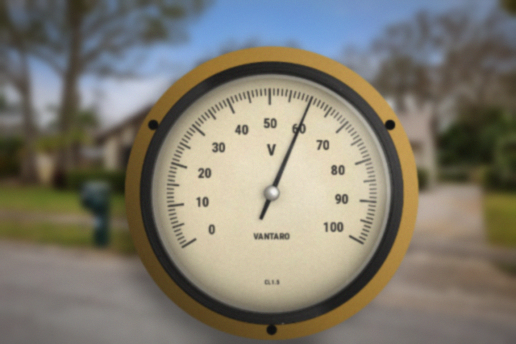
value=60 unit=V
